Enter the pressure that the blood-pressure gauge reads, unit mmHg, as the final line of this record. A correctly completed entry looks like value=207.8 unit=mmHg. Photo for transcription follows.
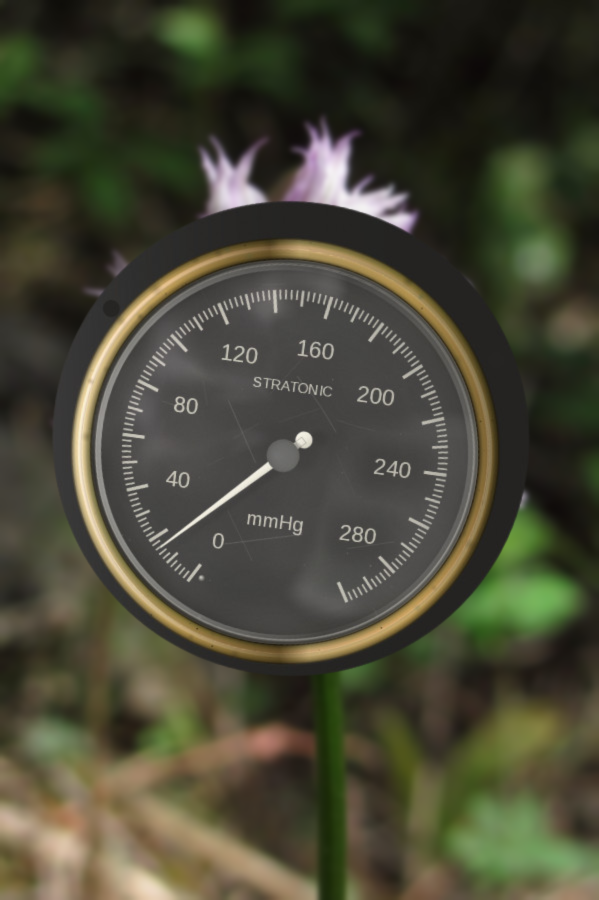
value=16 unit=mmHg
